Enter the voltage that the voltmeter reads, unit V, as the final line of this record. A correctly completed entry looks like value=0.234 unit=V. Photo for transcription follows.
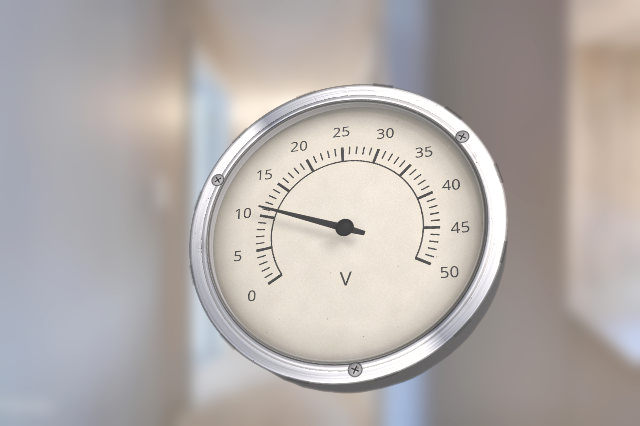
value=11 unit=V
